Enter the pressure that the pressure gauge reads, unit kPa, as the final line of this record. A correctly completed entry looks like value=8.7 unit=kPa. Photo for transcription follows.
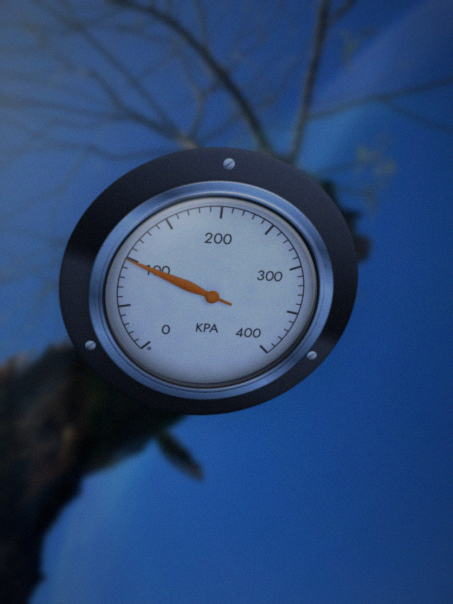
value=100 unit=kPa
